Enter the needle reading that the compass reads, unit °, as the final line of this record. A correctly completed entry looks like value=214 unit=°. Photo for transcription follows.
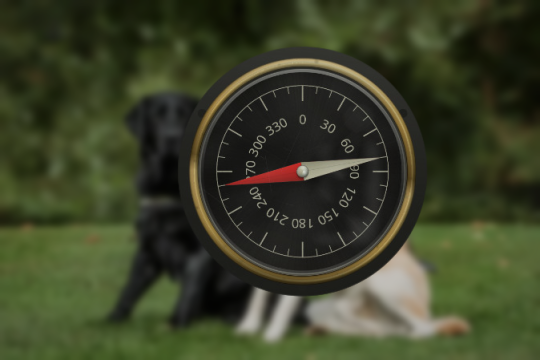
value=260 unit=°
